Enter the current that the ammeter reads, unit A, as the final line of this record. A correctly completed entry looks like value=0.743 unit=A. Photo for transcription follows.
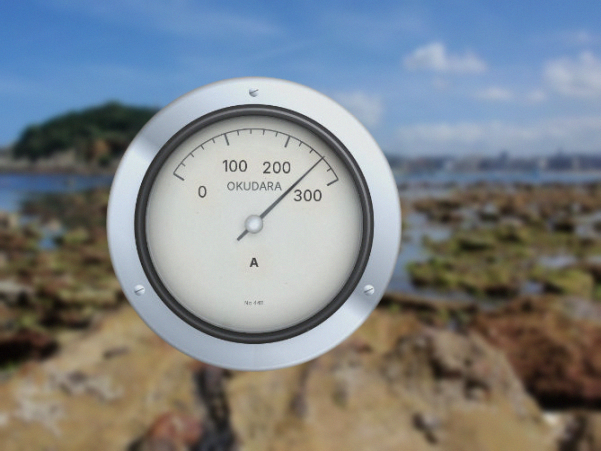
value=260 unit=A
